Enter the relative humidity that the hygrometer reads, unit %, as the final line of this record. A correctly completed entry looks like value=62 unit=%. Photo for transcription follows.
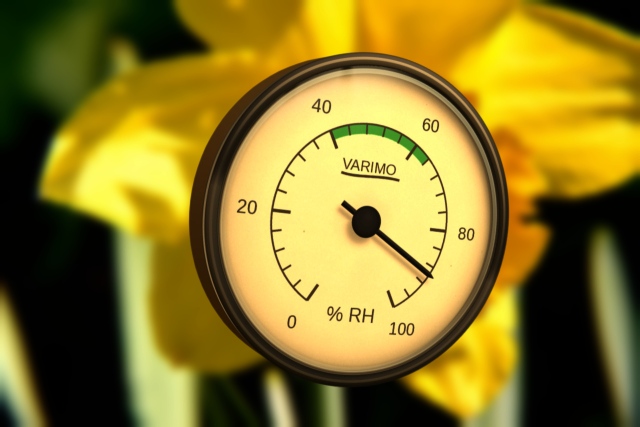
value=90 unit=%
